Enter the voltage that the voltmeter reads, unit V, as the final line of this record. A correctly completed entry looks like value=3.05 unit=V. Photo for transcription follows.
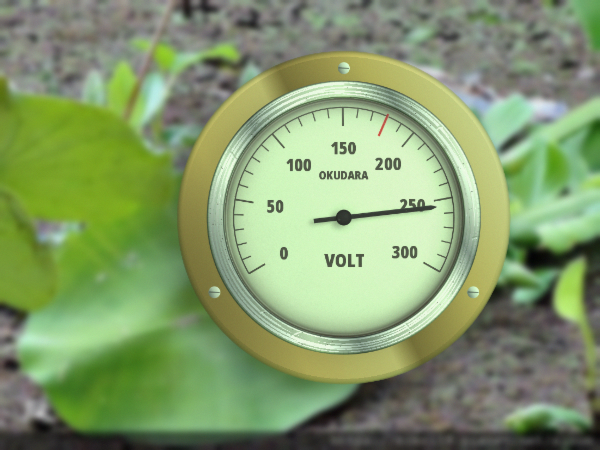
value=255 unit=V
